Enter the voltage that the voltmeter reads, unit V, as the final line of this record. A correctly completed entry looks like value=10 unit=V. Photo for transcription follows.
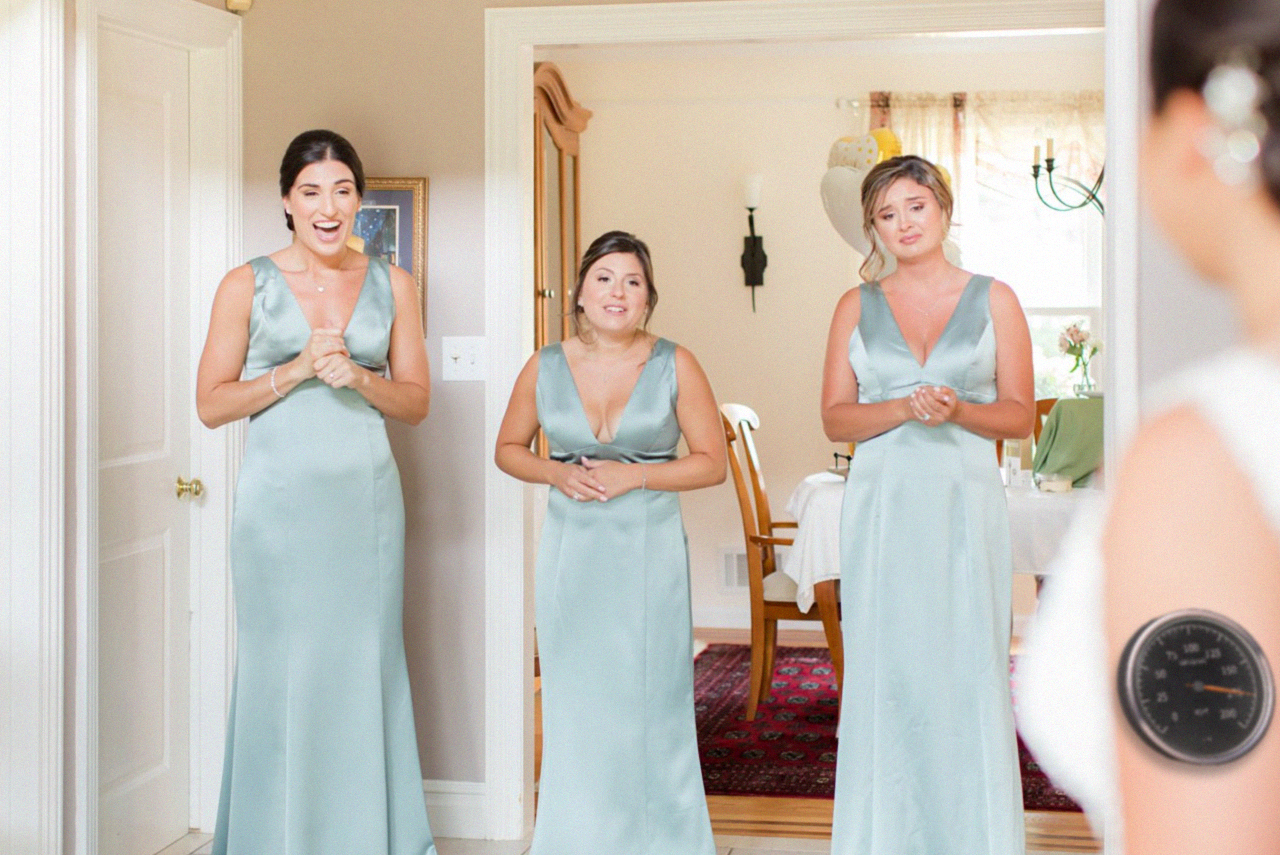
value=175 unit=V
